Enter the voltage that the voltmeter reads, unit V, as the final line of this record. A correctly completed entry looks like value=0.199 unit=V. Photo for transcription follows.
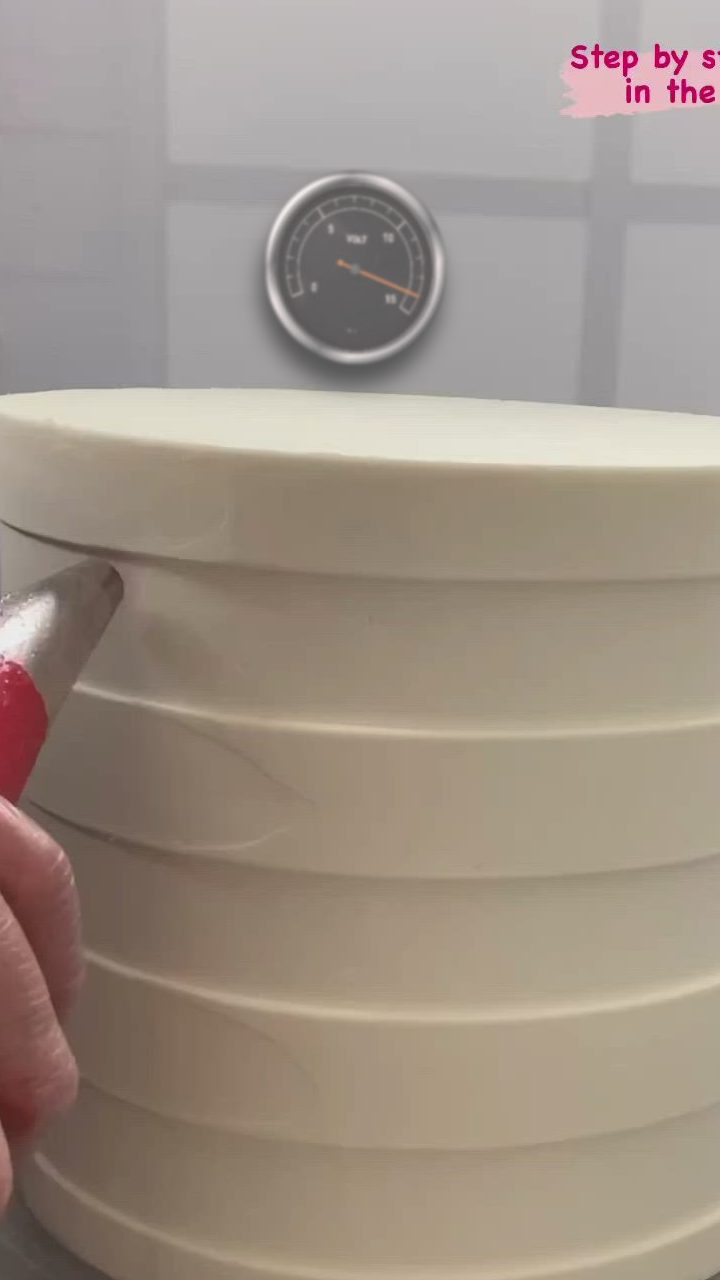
value=14 unit=V
